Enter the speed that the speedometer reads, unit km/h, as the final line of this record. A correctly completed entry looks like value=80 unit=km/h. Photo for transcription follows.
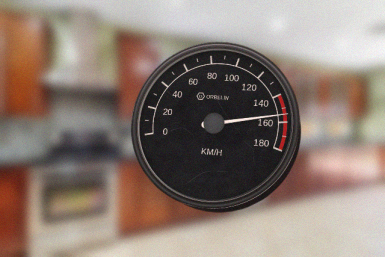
value=155 unit=km/h
